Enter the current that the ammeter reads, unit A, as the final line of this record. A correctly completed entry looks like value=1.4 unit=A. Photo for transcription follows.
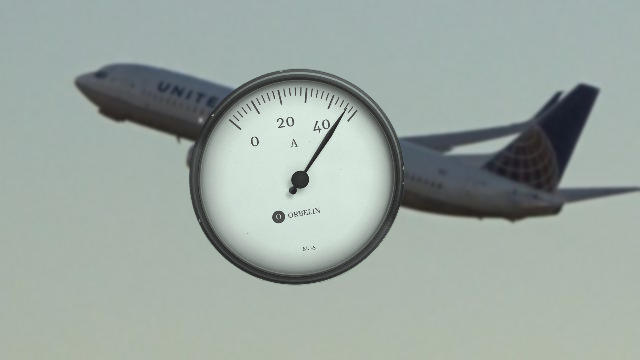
value=46 unit=A
